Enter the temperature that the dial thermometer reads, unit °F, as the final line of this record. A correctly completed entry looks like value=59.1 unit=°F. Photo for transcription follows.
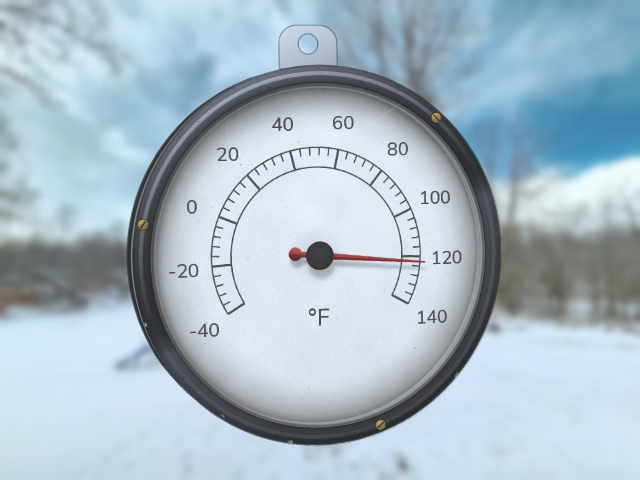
value=122 unit=°F
